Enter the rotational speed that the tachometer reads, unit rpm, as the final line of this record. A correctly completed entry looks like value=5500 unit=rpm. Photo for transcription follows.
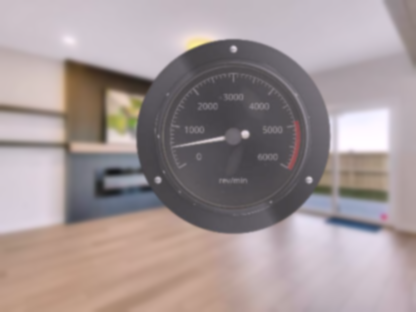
value=500 unit=rpm
